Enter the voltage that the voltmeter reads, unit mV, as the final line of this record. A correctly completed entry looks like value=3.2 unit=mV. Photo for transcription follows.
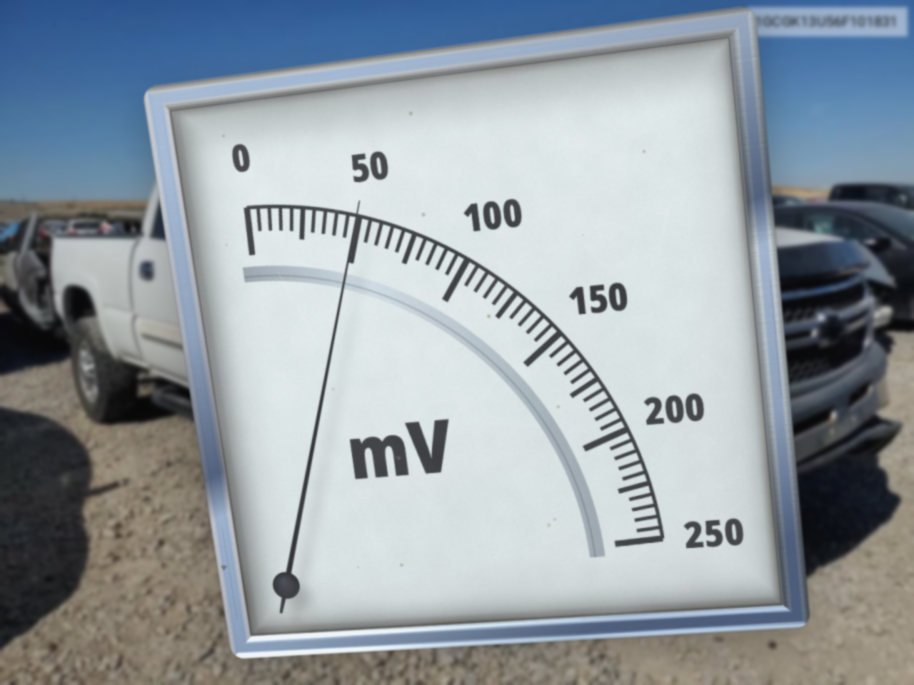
value=50 unit=mV
